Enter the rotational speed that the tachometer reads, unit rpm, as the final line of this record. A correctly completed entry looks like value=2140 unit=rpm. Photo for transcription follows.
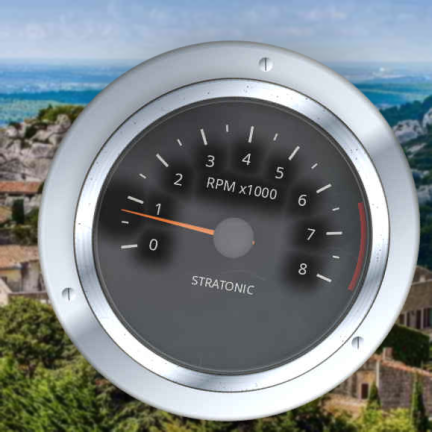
value=750 unit=rpm
